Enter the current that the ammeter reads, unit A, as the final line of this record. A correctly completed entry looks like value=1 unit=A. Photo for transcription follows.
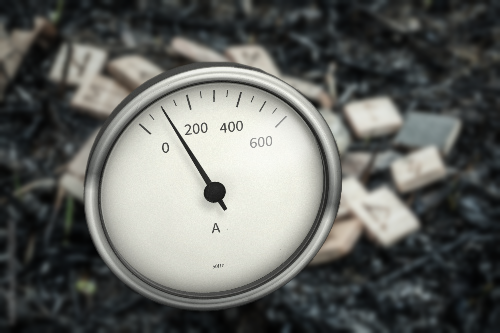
value=100 unit=A
